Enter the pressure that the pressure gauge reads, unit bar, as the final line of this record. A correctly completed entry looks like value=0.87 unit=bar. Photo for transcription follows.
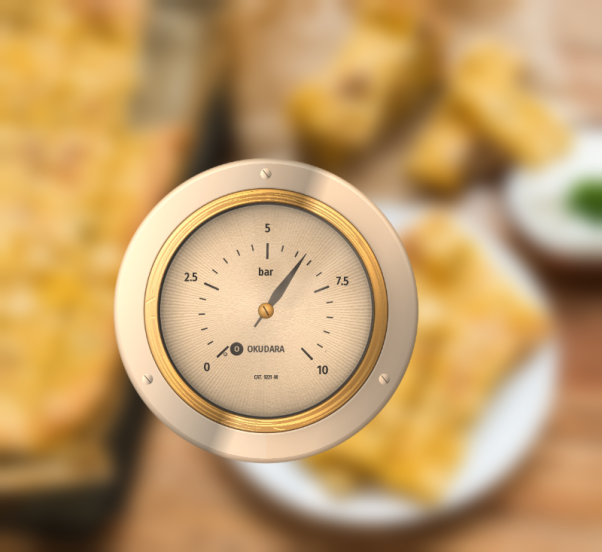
value=6.25 unit=bar
